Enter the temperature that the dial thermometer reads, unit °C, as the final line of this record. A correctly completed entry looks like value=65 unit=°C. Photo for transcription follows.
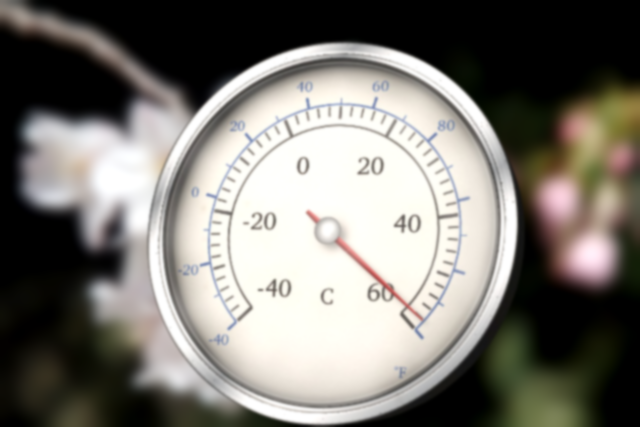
value=58 unit=°C
